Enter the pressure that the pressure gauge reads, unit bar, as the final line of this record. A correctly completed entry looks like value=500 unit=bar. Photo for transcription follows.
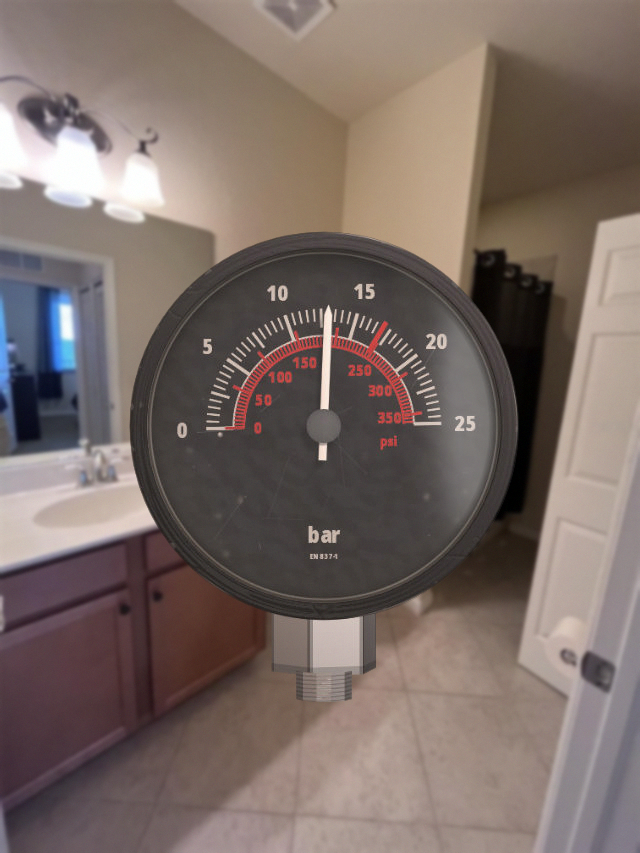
value=13 unit=bar
